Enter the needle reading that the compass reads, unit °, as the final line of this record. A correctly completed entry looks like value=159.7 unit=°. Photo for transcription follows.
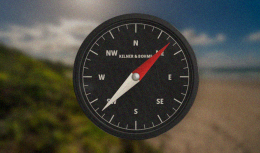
value=45 unit=°
